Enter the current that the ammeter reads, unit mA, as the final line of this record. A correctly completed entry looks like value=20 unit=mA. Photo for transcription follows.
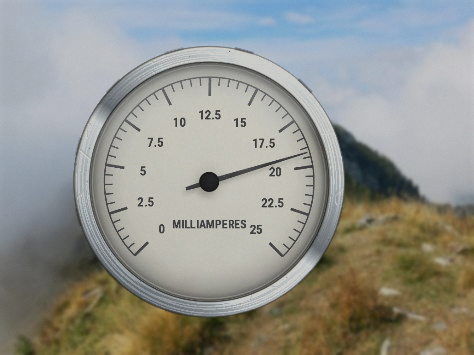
value=19.25 unit=mA
